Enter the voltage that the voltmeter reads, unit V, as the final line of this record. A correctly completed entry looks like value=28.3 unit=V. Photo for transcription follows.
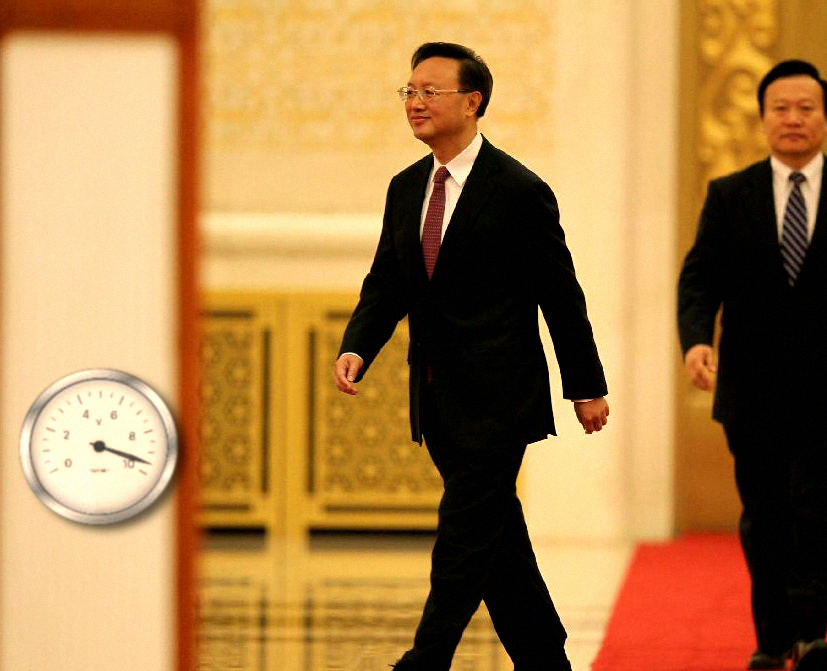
value=9.5 unit=V
